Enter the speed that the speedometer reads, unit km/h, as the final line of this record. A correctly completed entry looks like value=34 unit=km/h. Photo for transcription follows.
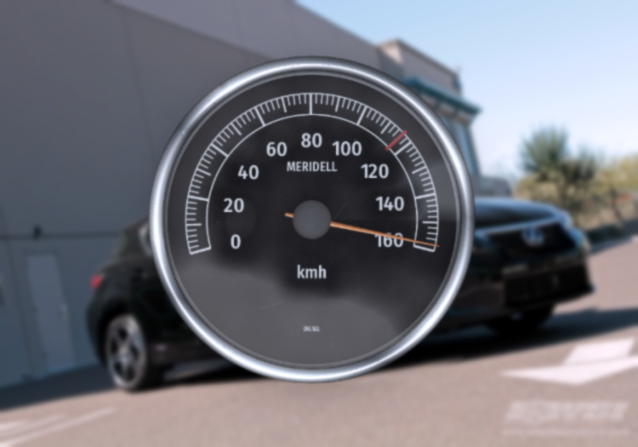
value=158 unit=km/h
